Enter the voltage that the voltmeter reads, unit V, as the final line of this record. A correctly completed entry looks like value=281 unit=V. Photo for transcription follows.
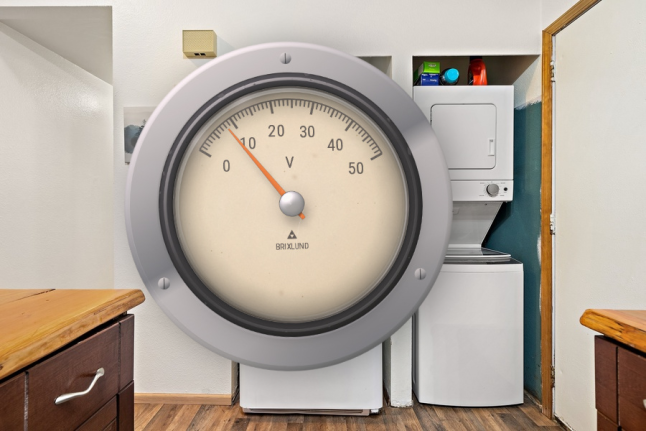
value=8 unit=V
